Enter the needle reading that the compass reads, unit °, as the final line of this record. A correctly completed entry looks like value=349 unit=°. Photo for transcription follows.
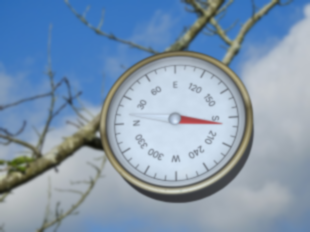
value=190 unit=°
